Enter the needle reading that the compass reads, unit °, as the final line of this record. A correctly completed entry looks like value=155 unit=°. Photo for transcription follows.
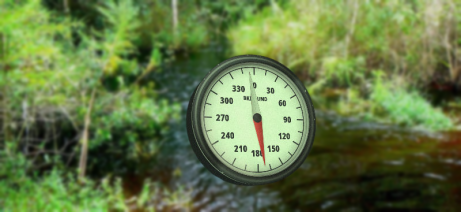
value=172.5 unit=°
